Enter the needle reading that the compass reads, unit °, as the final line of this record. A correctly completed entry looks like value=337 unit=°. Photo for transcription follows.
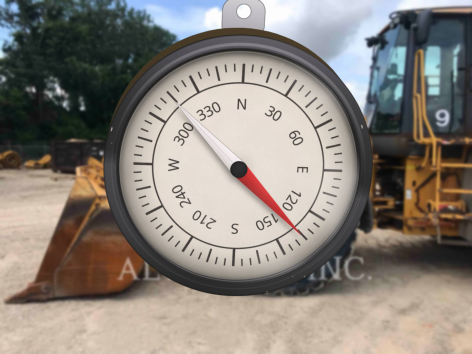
value=135 unit=°
